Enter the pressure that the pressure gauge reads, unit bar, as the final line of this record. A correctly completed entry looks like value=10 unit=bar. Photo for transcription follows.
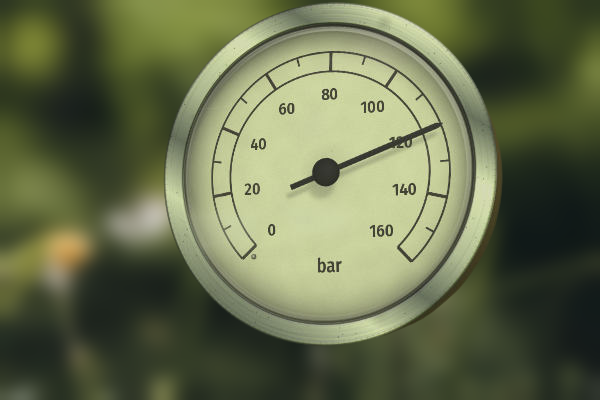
value=120 unit=bar
